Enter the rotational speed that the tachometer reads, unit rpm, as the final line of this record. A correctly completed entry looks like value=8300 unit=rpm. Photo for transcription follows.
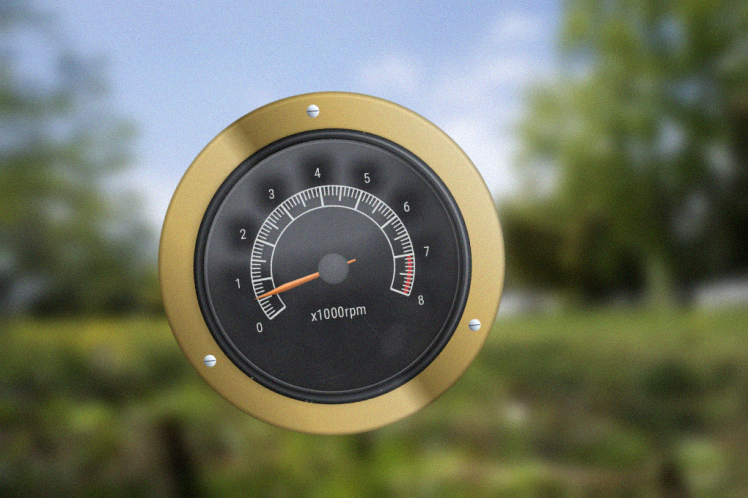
value=600 unit=rpm
